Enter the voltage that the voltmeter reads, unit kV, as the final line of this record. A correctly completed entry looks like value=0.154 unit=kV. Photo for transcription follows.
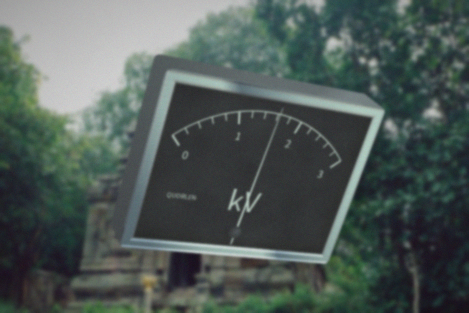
value=1.6 unit=kV
